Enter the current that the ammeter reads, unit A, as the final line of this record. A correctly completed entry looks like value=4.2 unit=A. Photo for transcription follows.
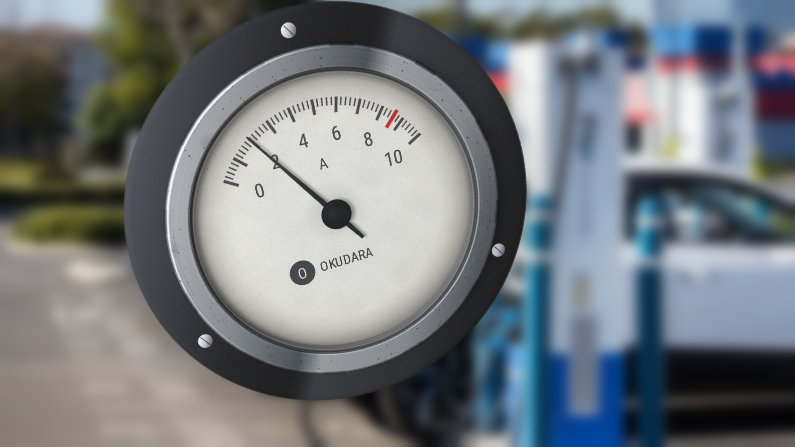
value=2 unit=A
